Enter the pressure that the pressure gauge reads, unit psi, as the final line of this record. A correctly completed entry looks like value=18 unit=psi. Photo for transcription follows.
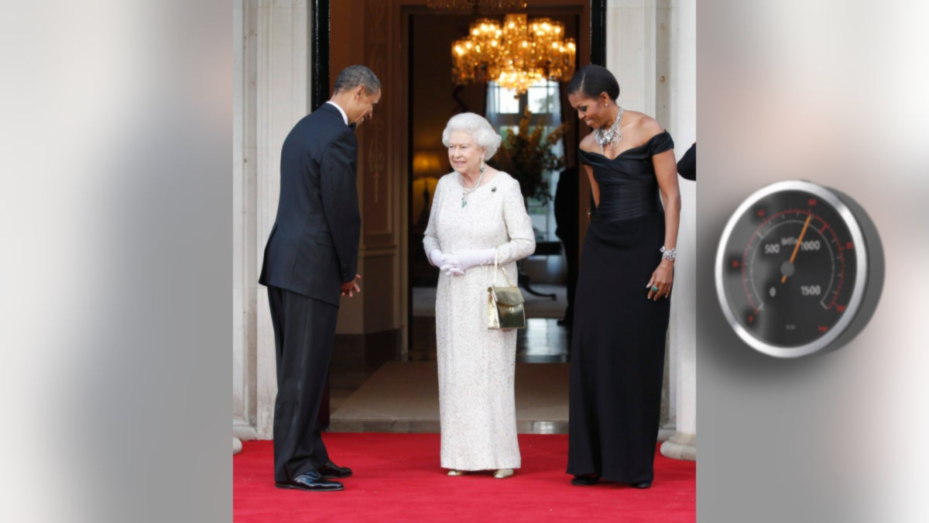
value=900 unit=psi
